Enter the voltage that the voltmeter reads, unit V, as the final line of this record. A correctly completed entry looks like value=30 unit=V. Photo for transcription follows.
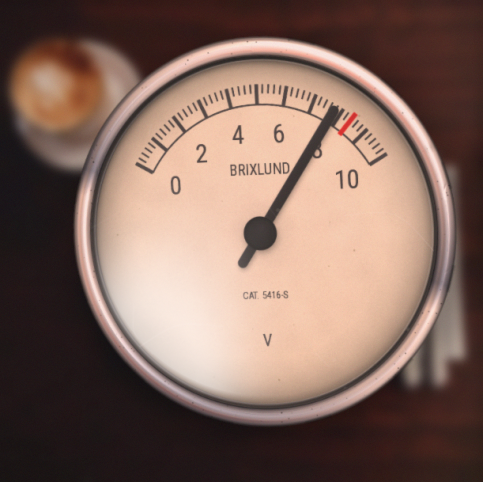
value=7.8 unit=V
